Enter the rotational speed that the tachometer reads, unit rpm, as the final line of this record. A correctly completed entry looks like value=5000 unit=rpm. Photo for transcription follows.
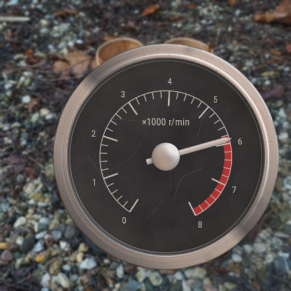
value=5900 unit=rpm
